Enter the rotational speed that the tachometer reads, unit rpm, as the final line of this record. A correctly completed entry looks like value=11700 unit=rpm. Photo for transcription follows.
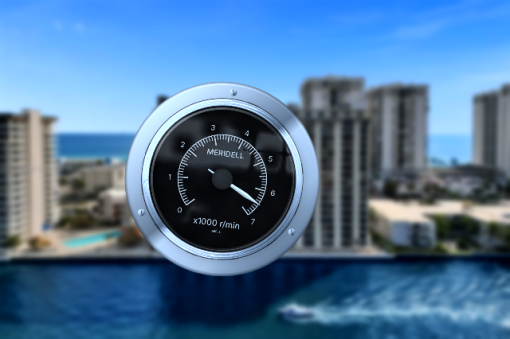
value=6500 unit=rpm
